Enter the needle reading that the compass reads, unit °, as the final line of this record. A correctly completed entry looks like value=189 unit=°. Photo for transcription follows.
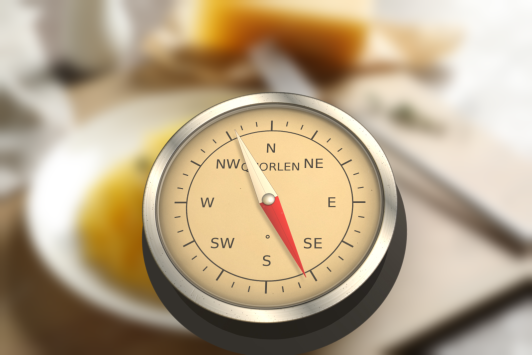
value=155 unit=°
